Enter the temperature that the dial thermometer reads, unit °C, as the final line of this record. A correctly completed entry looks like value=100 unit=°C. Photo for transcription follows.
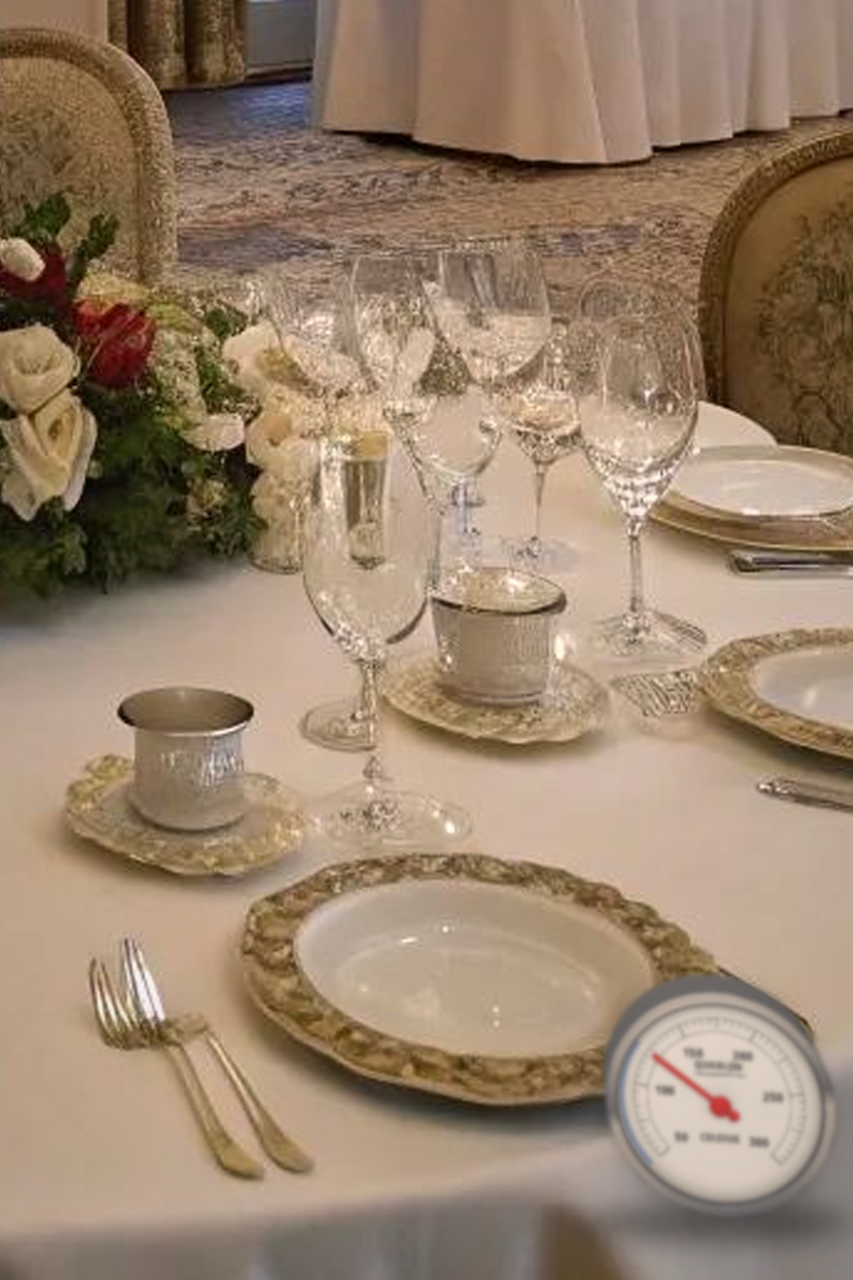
value=125 unit=°C
